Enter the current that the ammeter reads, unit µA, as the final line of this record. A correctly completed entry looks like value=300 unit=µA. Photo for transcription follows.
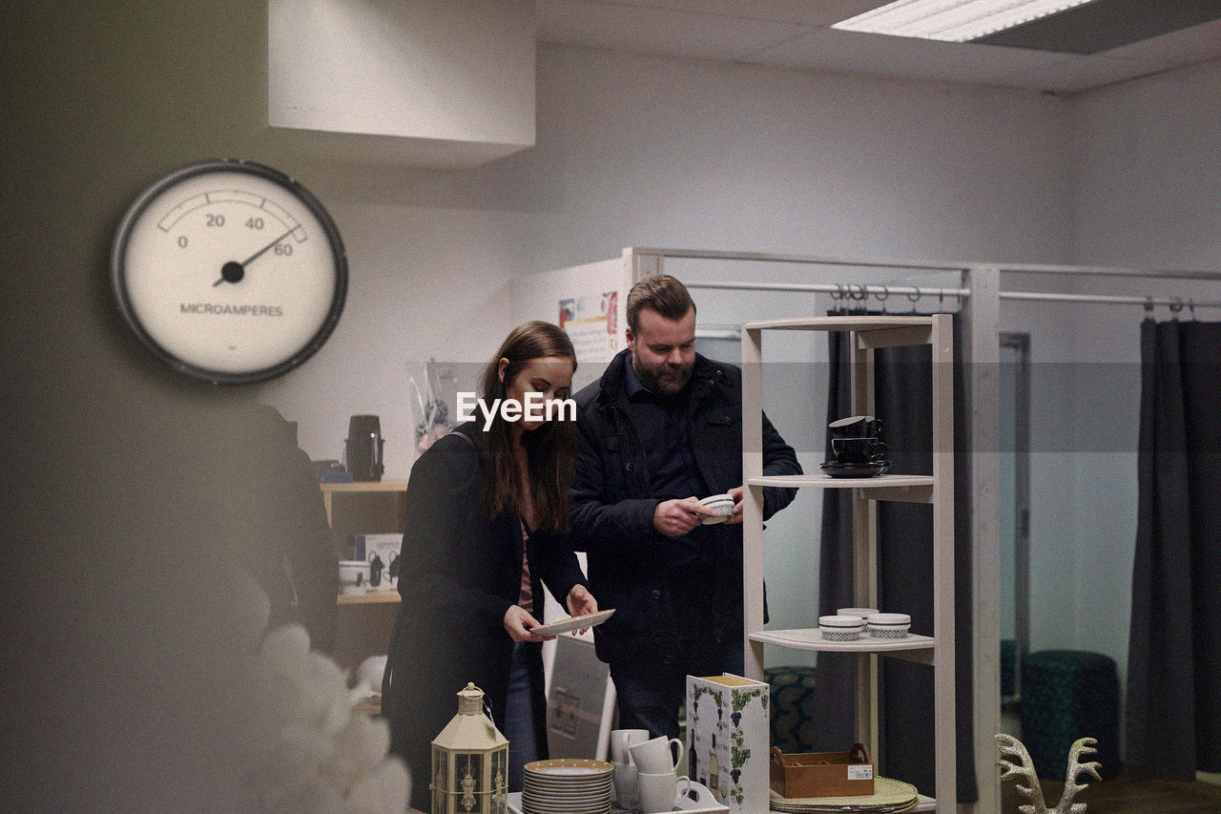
value=55 unit=µA
